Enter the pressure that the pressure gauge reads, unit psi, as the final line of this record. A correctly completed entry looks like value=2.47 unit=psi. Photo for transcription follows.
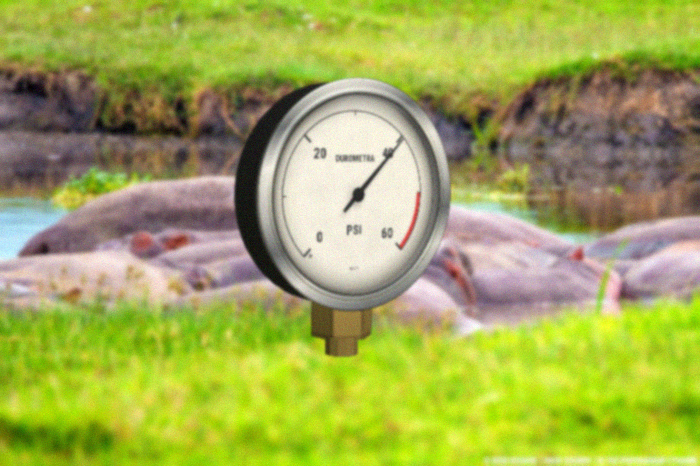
value=40 unit=psi
